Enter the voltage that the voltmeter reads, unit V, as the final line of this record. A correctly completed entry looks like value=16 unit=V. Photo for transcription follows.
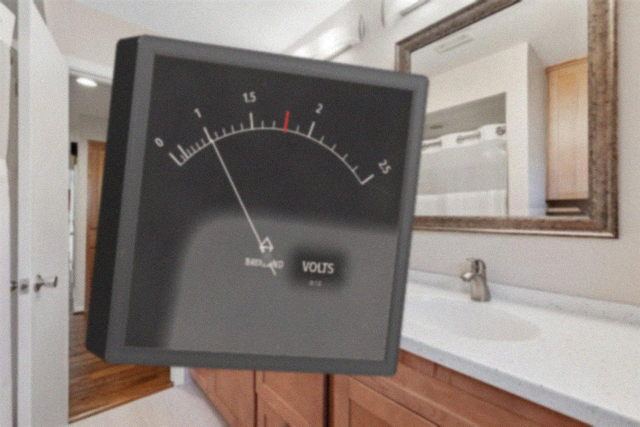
value=1 unit=V
